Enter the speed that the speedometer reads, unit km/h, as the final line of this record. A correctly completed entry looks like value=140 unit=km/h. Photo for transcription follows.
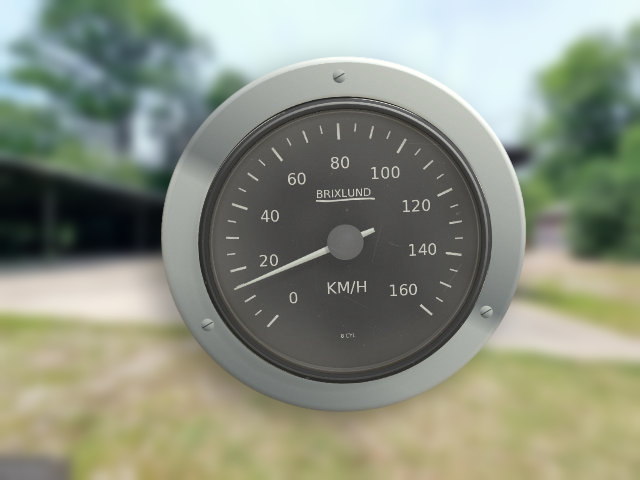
value=15 unit=km/h
